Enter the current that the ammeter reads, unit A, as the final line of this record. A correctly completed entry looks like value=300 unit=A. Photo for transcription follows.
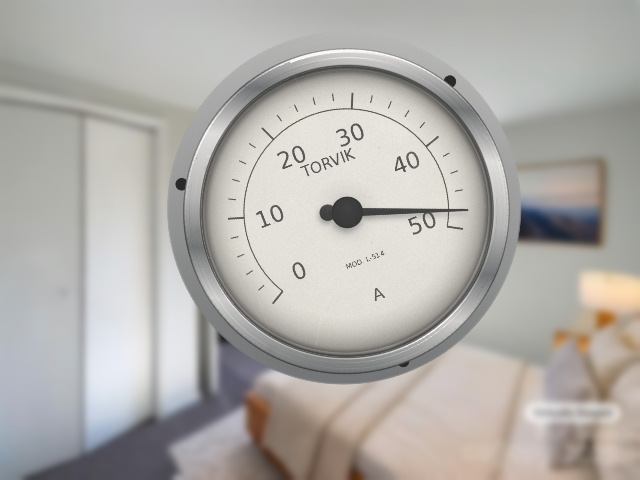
value=48 unit=A
